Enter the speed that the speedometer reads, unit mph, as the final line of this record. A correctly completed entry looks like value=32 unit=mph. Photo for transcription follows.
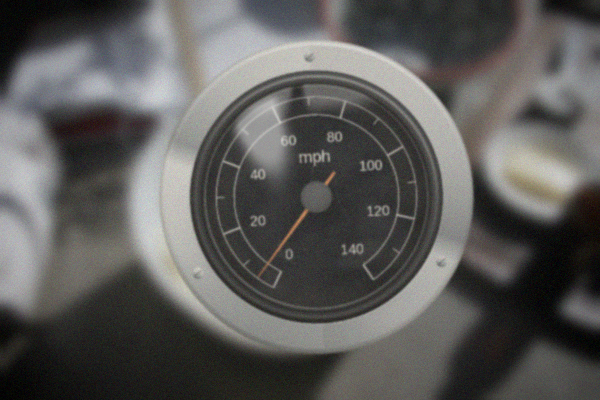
value=5 unit=mph
